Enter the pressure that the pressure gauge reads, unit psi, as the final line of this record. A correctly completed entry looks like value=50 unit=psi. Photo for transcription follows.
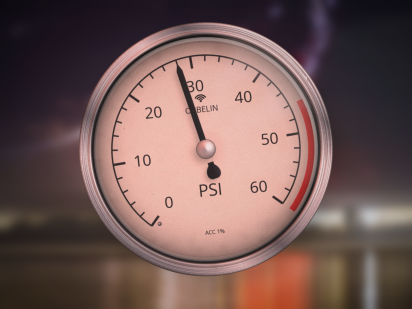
value=28 unit=psi
